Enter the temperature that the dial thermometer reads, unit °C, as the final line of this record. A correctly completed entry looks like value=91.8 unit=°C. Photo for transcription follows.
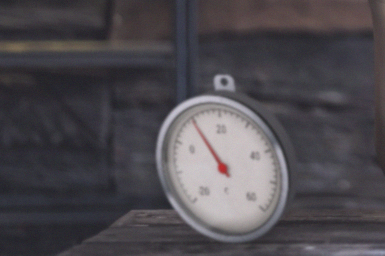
value=10 unit=°C
